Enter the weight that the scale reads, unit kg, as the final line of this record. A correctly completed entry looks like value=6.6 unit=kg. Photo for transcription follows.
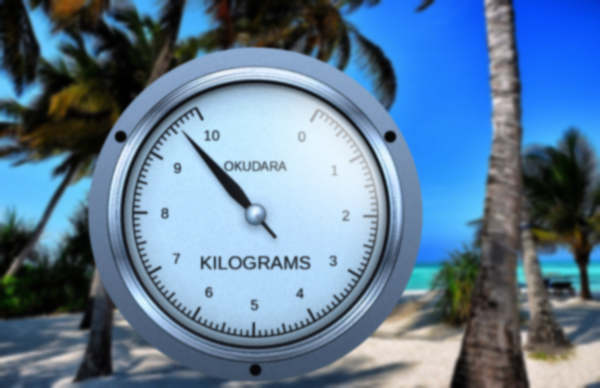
value=9.6 unit=kg
